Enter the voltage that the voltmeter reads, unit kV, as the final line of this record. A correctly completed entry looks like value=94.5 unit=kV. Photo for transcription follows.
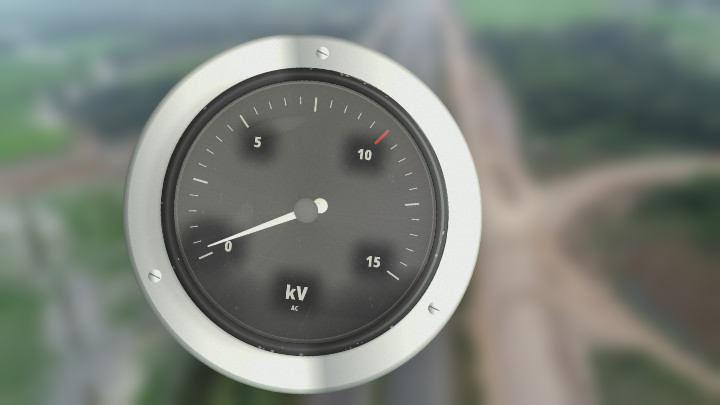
value=0.25 unit=kV
